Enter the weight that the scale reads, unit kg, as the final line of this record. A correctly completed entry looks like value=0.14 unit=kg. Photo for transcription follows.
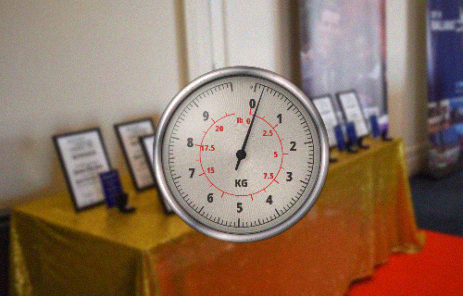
value=0.2 unit=kg
